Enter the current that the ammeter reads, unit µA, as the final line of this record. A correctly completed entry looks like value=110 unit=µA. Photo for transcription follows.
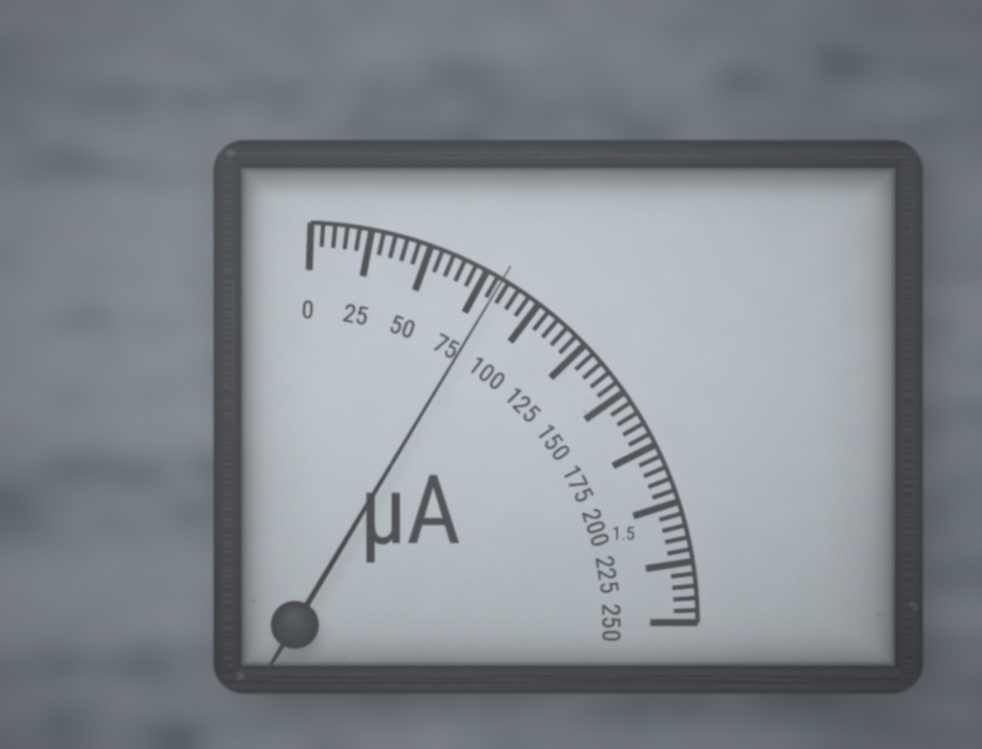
value=82.5 unit=µA
